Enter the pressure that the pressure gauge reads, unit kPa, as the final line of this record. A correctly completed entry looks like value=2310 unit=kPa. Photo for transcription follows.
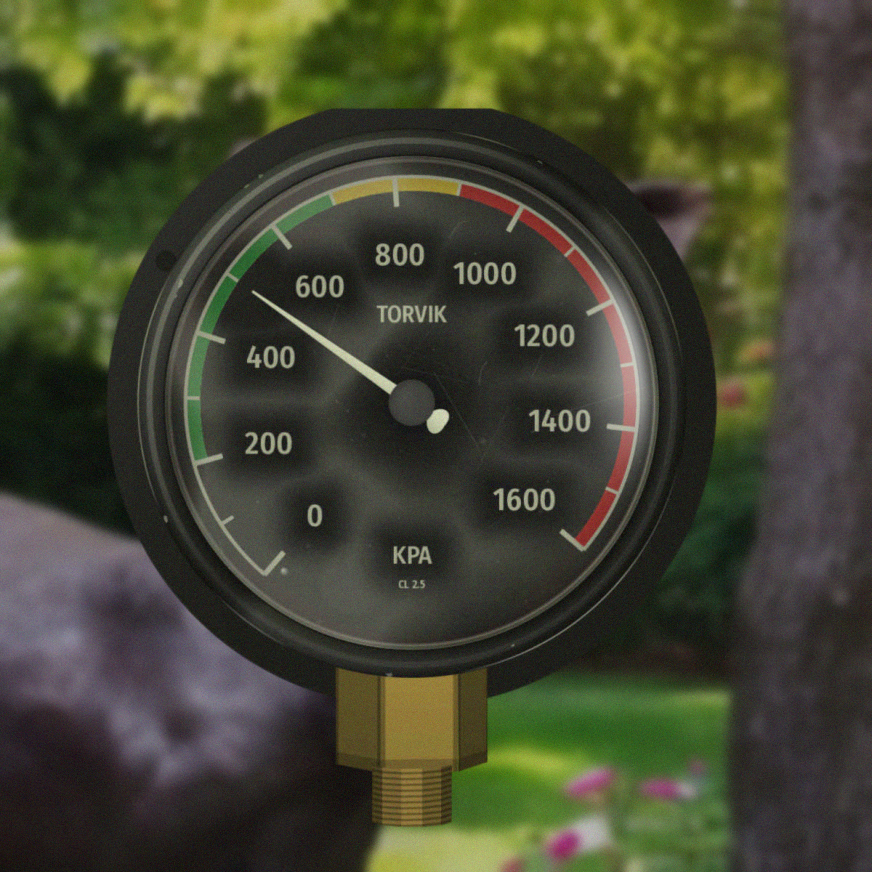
value=500 unit=kPa
